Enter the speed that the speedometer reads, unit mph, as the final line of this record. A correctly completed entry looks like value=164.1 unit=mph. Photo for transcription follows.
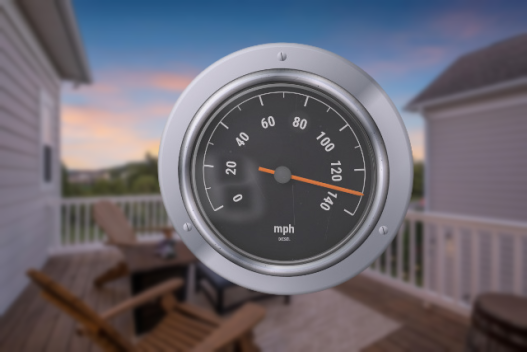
value=130 unit=mph
